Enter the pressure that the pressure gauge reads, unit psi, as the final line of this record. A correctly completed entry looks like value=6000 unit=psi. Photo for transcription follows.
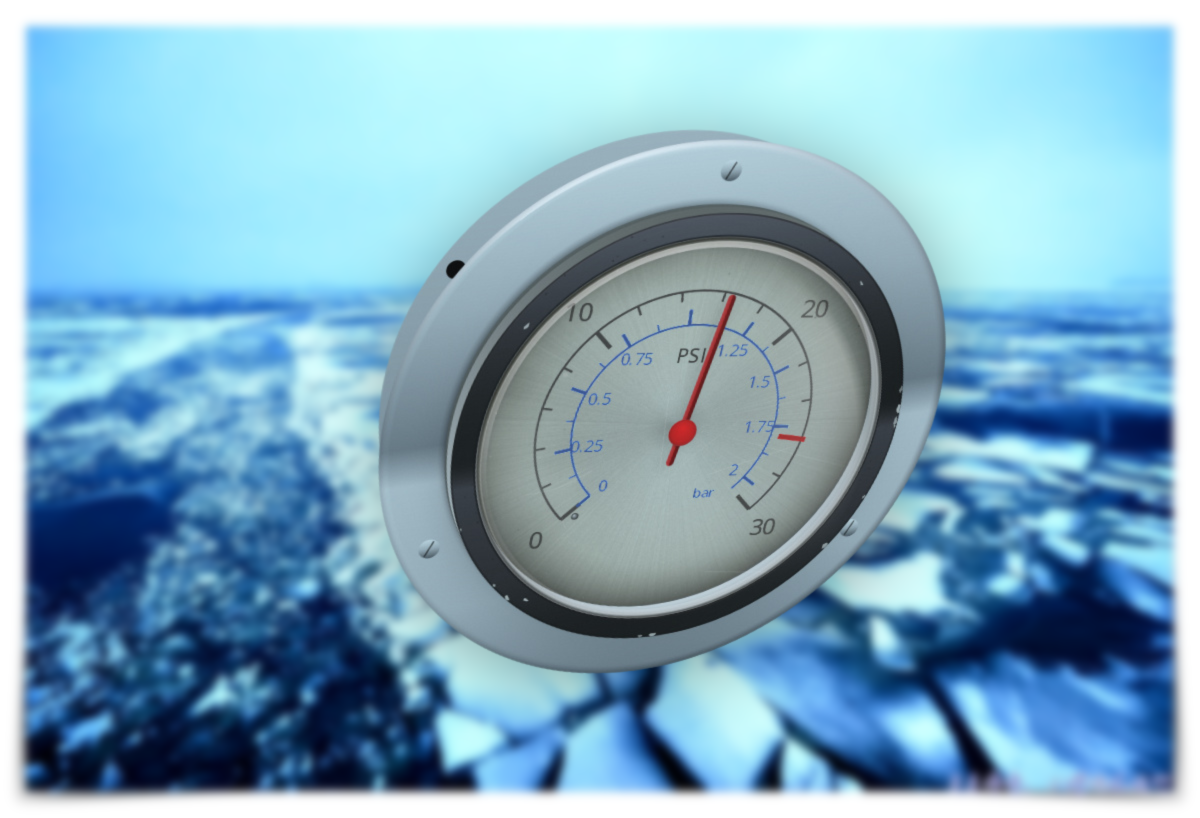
value=16 unit=psi
